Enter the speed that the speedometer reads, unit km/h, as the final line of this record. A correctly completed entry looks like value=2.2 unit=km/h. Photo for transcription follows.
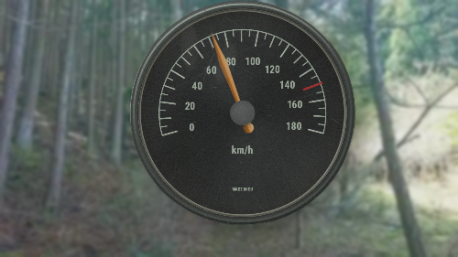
value=72.5 unit=km/h
